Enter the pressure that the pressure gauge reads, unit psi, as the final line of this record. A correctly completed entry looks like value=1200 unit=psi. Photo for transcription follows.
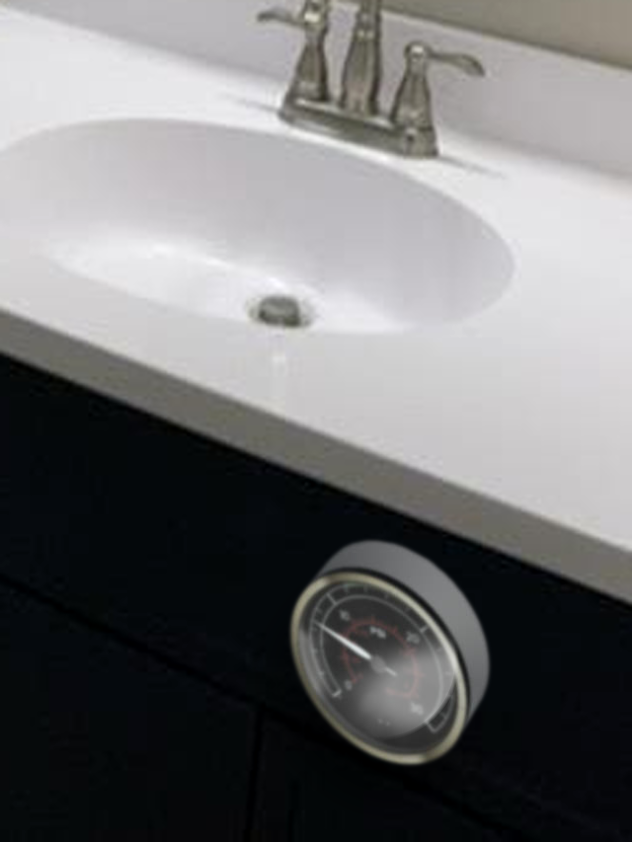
value=7 unit=psi
